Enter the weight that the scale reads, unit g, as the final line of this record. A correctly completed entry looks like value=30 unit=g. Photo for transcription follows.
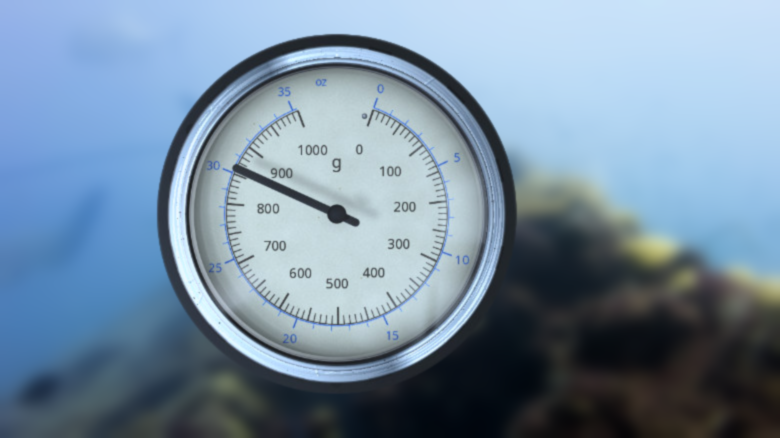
value=860 unit=g
